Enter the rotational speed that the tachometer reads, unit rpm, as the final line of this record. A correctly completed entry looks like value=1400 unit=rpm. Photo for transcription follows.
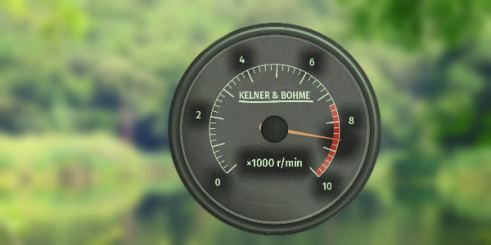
value=8600 unit=rpm
